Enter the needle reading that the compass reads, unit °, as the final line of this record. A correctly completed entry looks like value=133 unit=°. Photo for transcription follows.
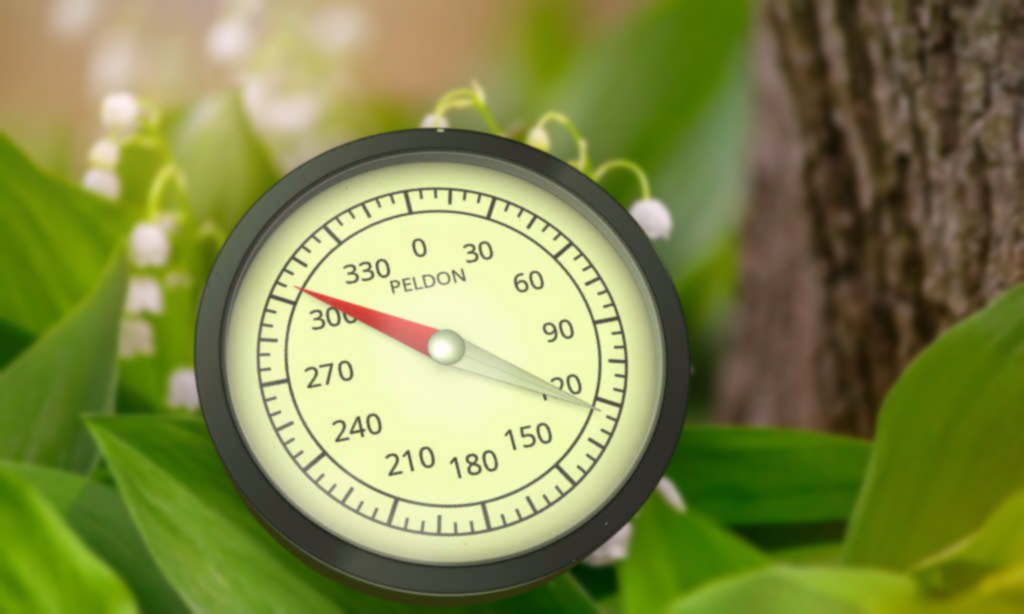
value=305 unit=°
